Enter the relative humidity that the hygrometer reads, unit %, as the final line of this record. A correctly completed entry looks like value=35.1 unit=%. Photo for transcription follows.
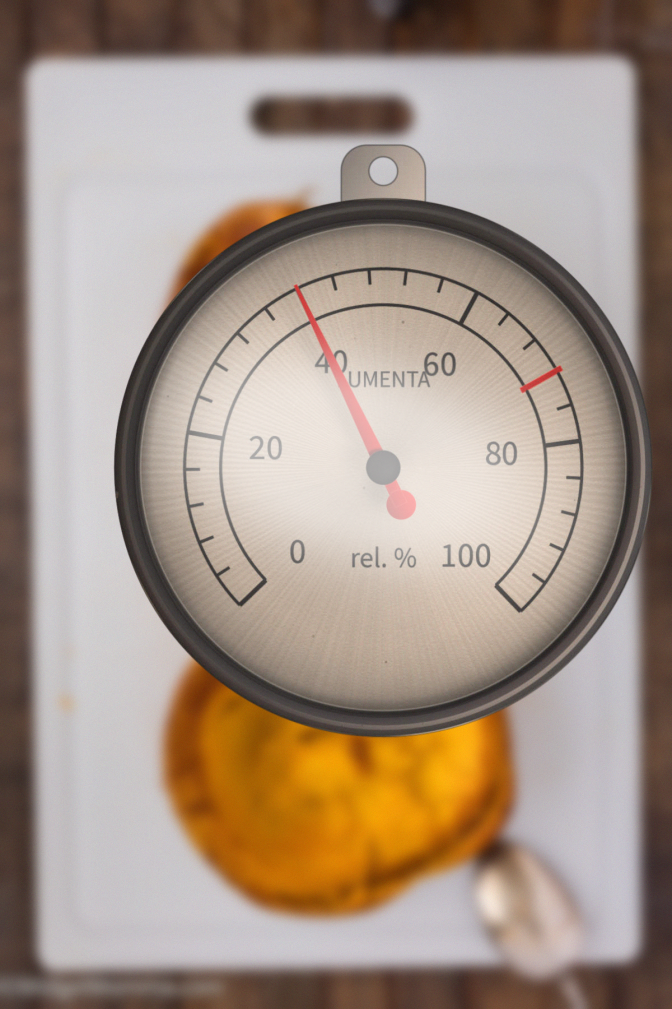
value=40 unit=%
